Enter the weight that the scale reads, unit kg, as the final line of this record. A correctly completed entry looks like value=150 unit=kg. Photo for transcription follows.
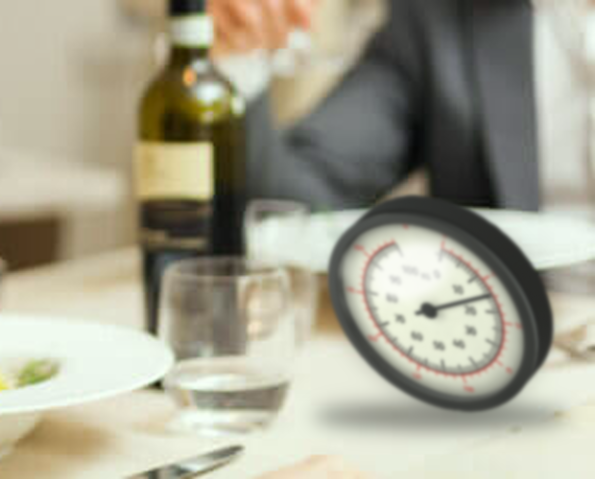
value=15 unit=kg
